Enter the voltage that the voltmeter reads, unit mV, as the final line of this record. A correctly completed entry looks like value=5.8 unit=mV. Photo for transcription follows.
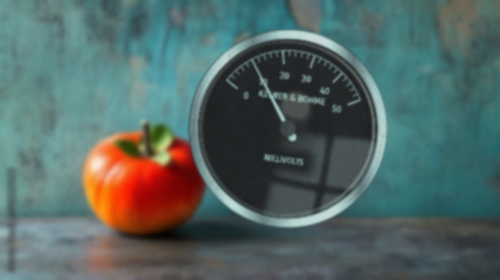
value=10 unit=mV
